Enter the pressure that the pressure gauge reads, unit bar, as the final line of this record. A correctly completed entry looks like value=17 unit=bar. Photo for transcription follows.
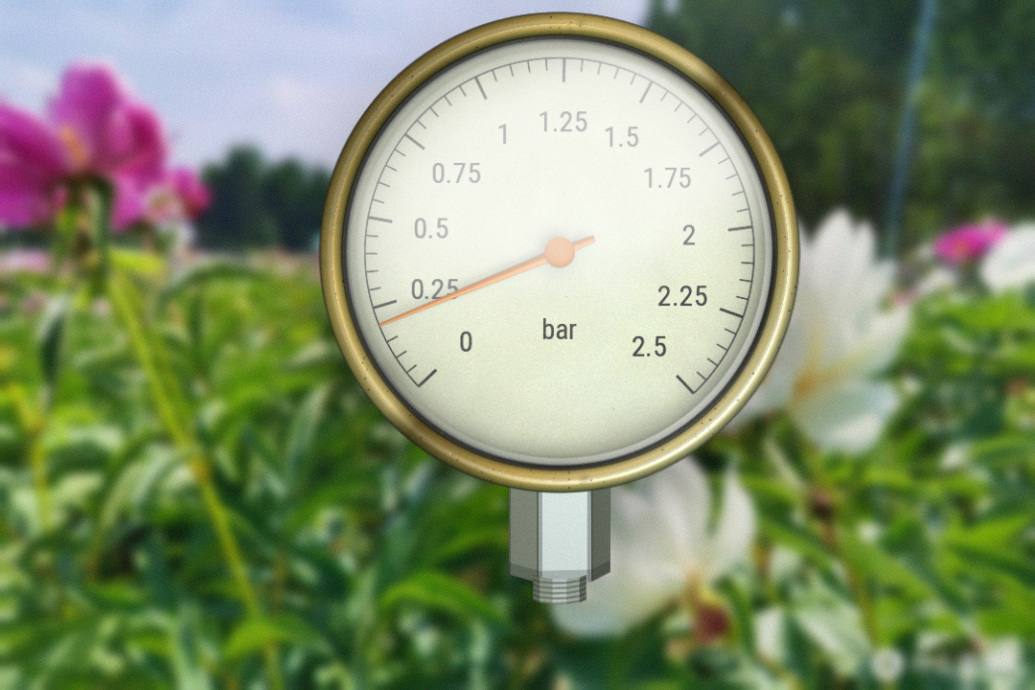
value=0.2 unit=bar
